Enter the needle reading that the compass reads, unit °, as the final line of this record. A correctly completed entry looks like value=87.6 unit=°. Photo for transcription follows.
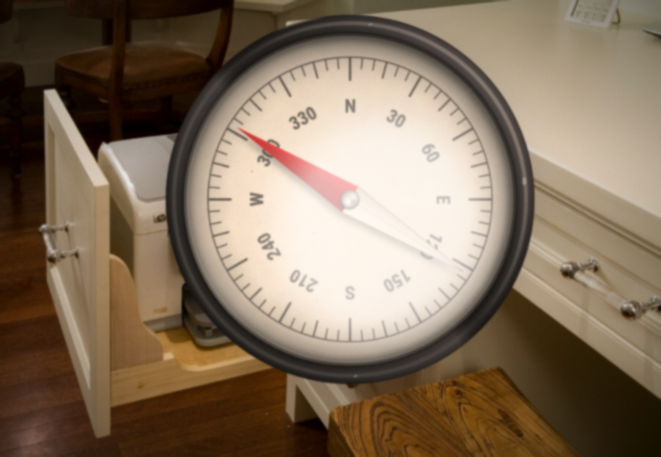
value=302.5 unit=°
